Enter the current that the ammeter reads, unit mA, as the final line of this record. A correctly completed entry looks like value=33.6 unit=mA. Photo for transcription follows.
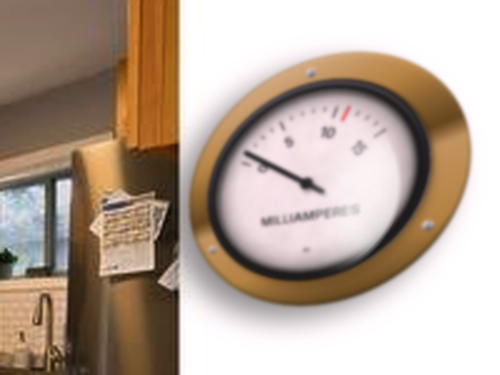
value=1 unit=mA
